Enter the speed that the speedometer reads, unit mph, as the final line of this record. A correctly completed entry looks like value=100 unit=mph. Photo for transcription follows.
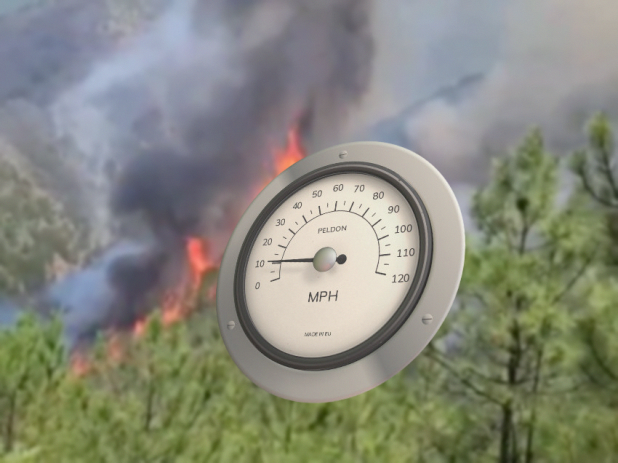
value=10 unit=mph
